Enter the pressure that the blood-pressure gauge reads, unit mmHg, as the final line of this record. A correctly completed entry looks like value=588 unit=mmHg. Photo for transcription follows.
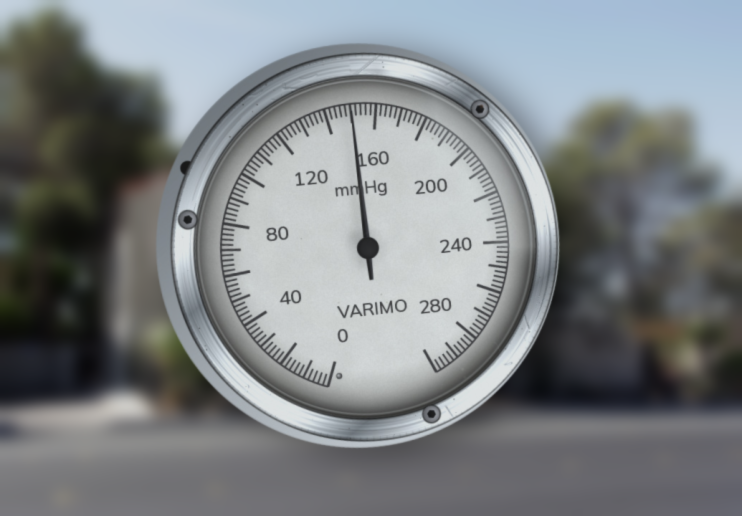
value=150 unit=mmHg
